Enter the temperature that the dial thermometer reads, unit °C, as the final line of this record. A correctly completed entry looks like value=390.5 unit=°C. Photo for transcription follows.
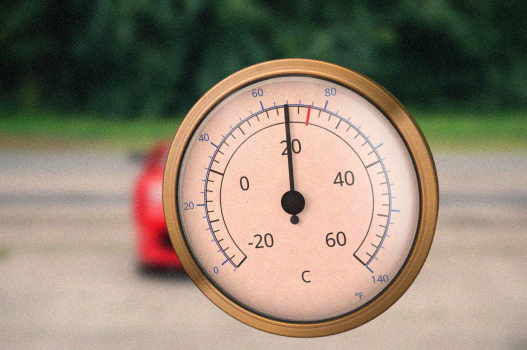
value=20 unit=°C
